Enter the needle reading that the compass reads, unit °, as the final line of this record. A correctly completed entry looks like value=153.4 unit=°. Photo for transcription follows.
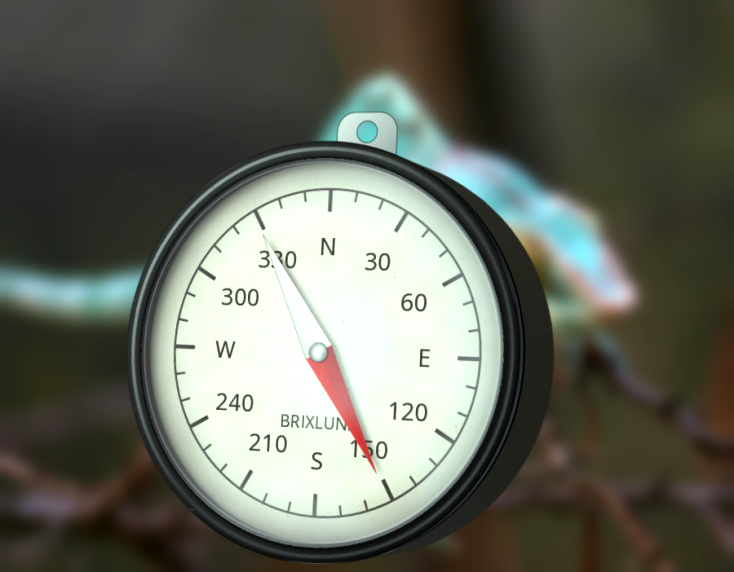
value=150 unit=°
